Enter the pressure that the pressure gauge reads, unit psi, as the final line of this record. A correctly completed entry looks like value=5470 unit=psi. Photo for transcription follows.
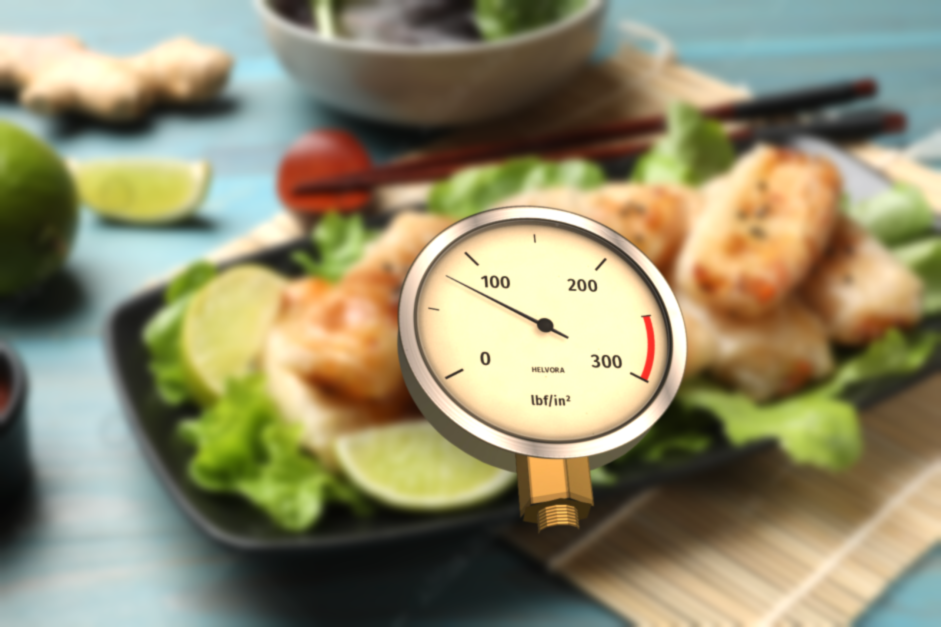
value=75 unit=psi
